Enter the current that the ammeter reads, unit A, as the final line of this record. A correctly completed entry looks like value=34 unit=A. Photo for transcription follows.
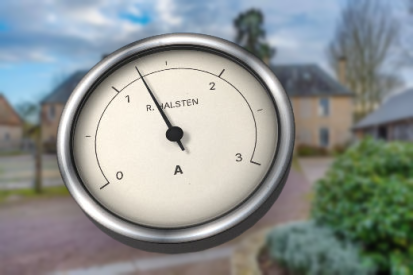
value=1.25 unit=A
